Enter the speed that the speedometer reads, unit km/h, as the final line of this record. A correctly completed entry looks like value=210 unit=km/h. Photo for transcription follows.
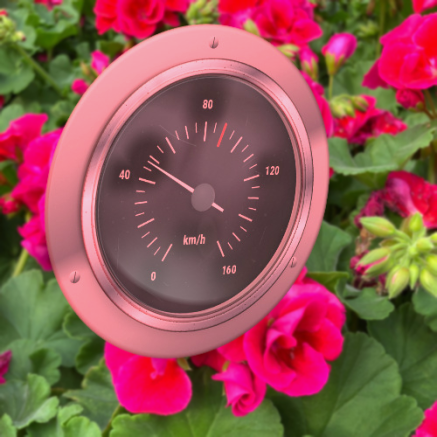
value=47.5 unit=km/h
